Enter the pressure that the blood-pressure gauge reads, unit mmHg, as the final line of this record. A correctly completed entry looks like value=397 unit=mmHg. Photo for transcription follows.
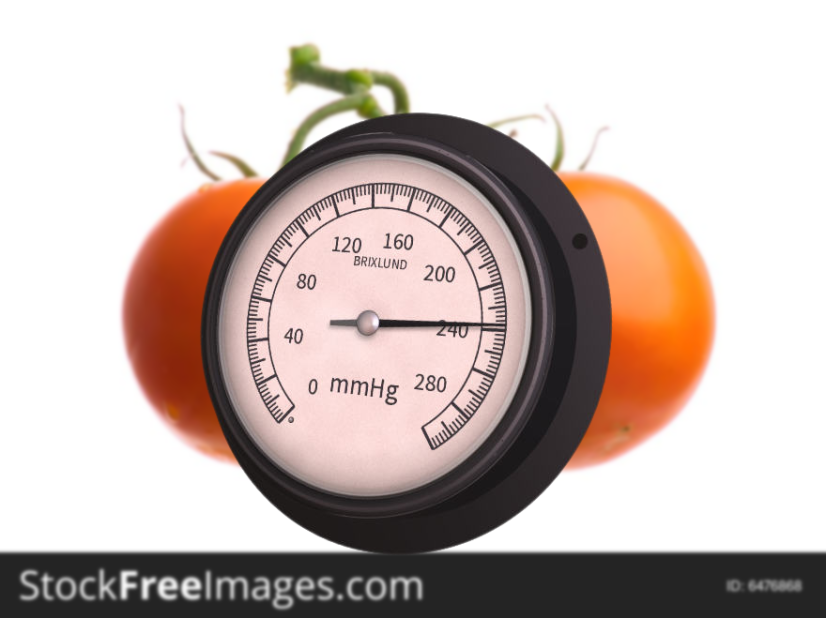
value=238 unit=mmHg
